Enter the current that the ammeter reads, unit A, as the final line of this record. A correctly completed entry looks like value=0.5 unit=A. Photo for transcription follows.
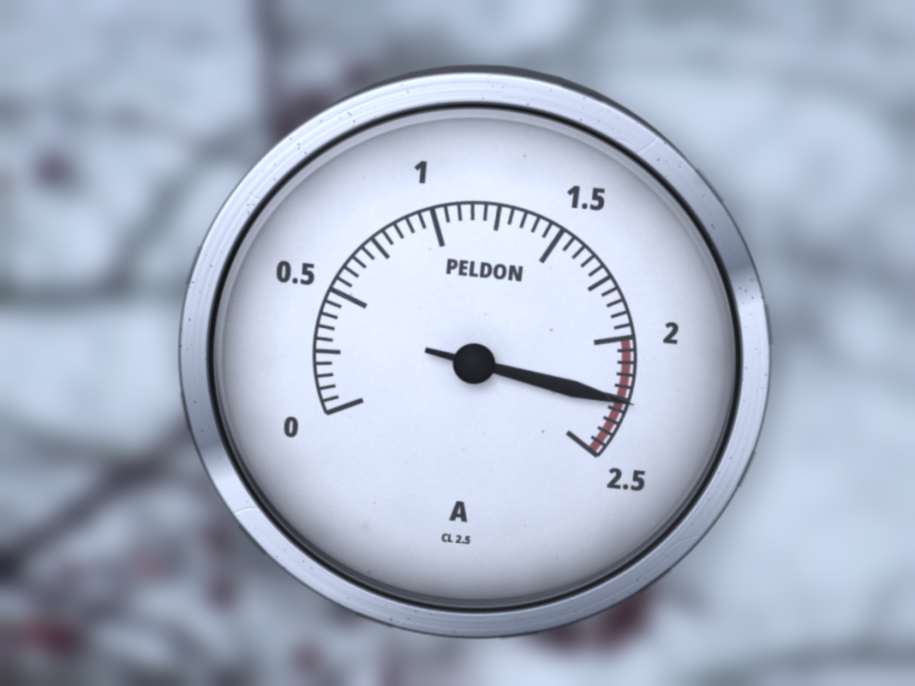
value=2.25 unit=A
